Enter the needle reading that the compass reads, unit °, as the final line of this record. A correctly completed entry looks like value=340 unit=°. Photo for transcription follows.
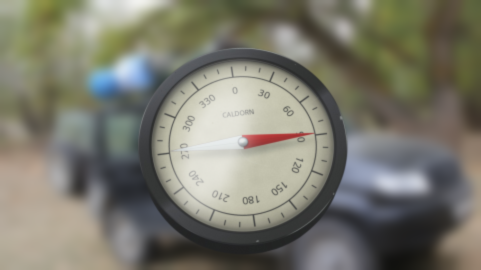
value=90 unit=°
